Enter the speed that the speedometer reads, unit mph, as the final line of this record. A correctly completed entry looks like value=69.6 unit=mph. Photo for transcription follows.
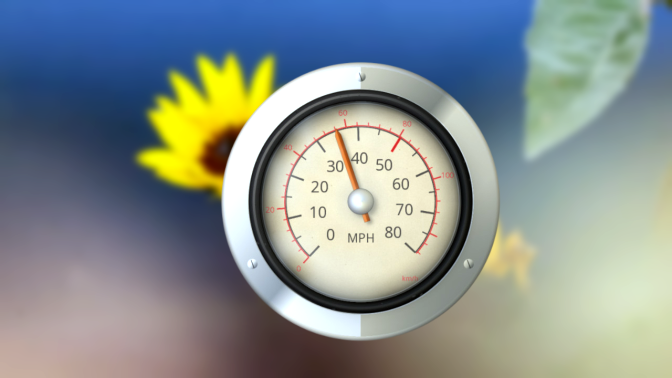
value=35 unit=mph
